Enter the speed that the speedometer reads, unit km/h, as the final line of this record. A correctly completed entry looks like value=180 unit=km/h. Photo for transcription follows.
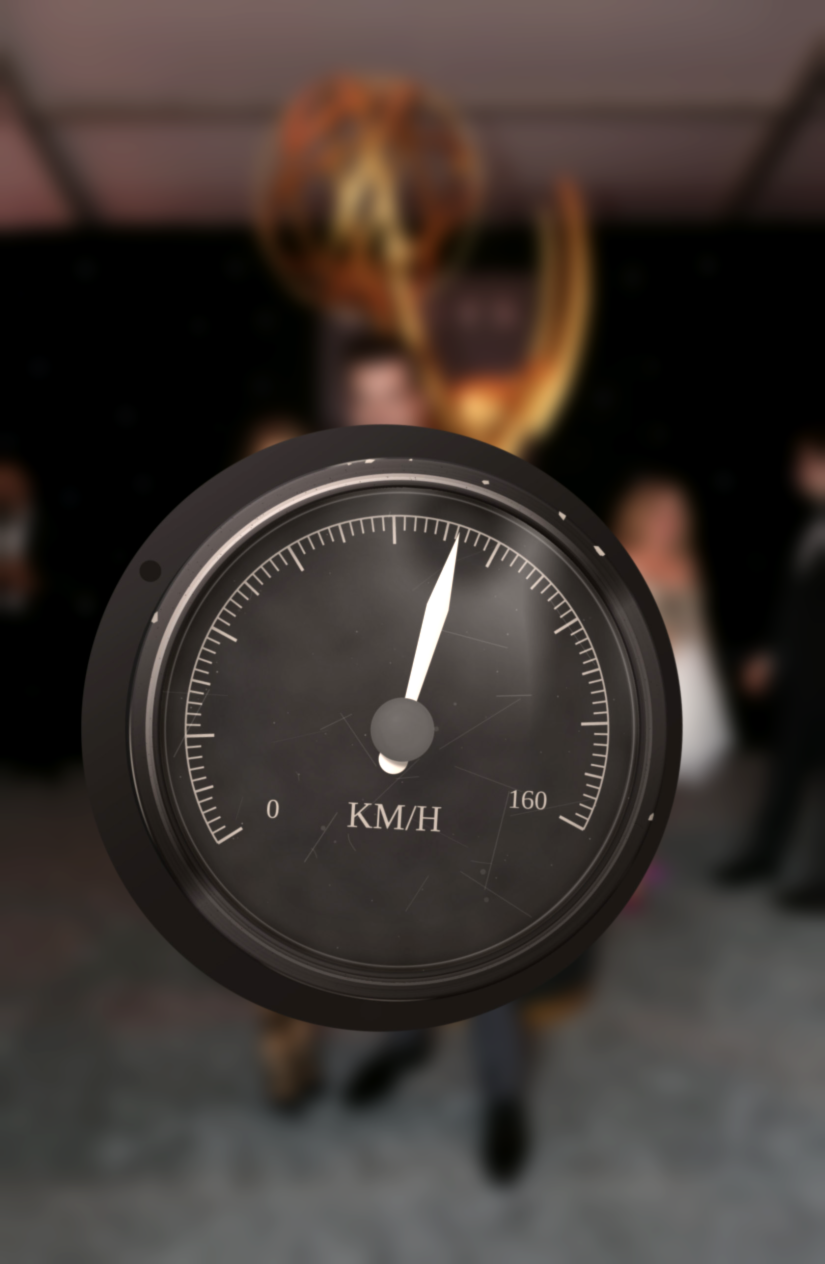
value=92 unit=km/h
